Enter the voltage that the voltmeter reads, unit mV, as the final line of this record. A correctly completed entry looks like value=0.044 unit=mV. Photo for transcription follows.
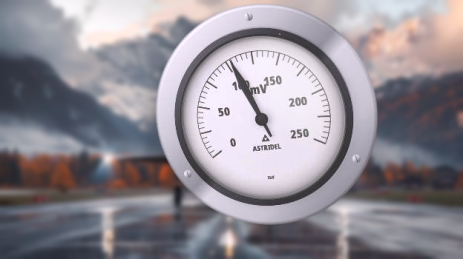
value=105 unit=mV
